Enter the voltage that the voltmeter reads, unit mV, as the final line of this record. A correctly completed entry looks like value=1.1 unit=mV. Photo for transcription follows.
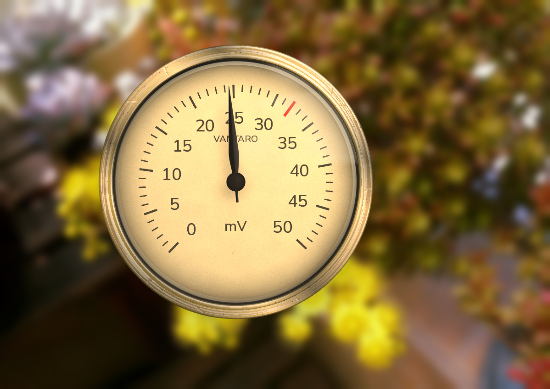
value=24.5 unit=mV
